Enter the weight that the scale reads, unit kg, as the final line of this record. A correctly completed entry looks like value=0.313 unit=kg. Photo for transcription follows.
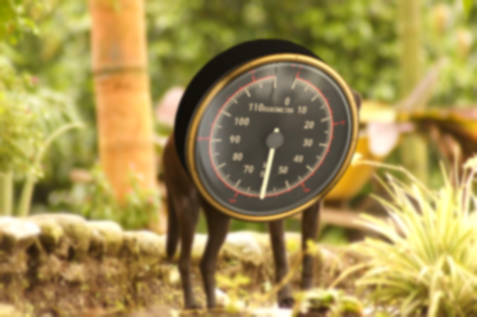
value=60 unit=kg
